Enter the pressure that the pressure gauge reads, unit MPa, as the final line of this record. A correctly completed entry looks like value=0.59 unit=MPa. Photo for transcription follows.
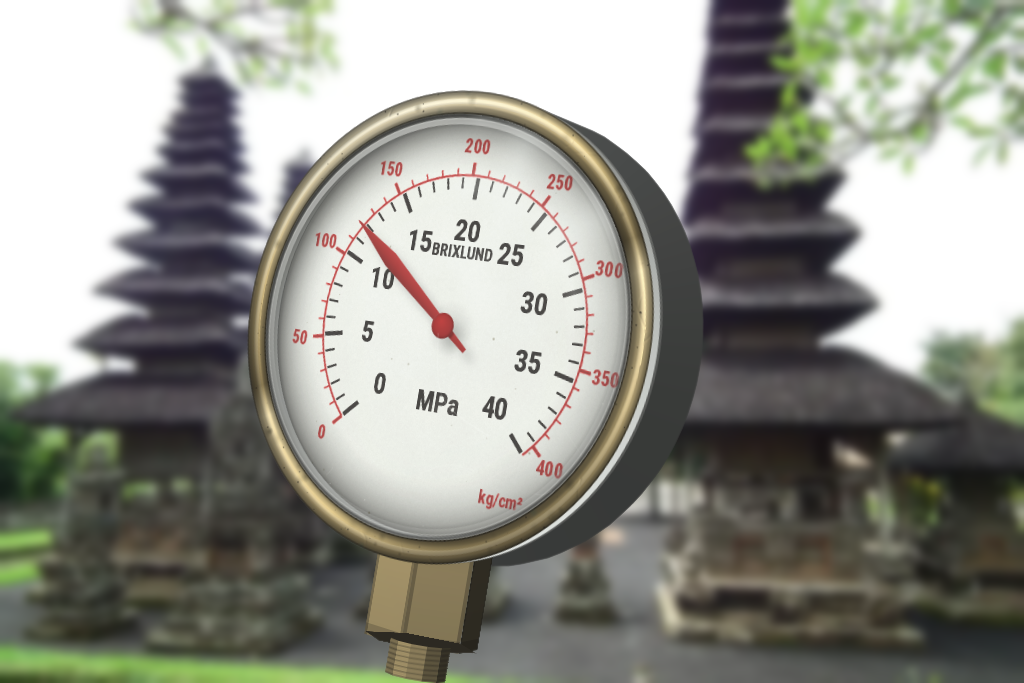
value=12 unit=MPa
